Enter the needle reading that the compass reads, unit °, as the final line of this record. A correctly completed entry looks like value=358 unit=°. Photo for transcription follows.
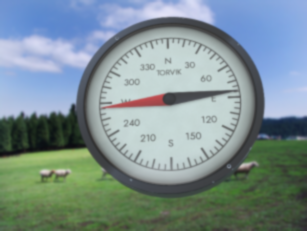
value=265 unit=°
